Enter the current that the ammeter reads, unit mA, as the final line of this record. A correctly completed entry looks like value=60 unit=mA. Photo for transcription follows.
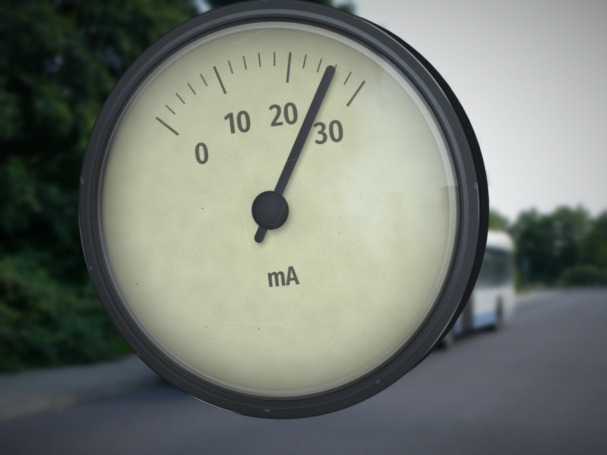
value=26 unit=mA
